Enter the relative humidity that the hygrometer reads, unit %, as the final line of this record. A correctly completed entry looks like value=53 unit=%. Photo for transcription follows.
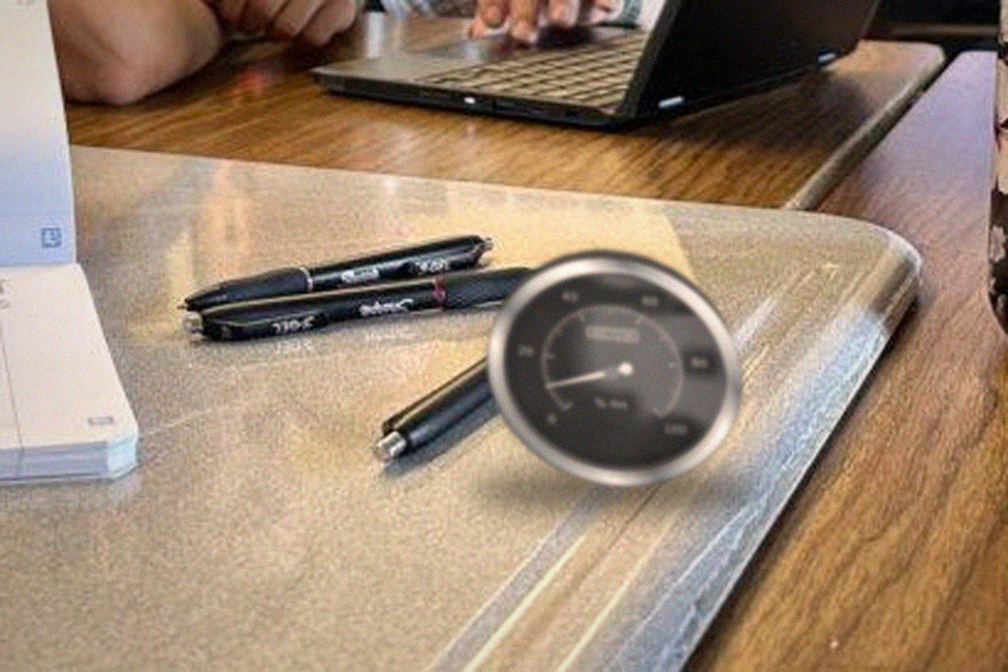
value=10 unit=%
